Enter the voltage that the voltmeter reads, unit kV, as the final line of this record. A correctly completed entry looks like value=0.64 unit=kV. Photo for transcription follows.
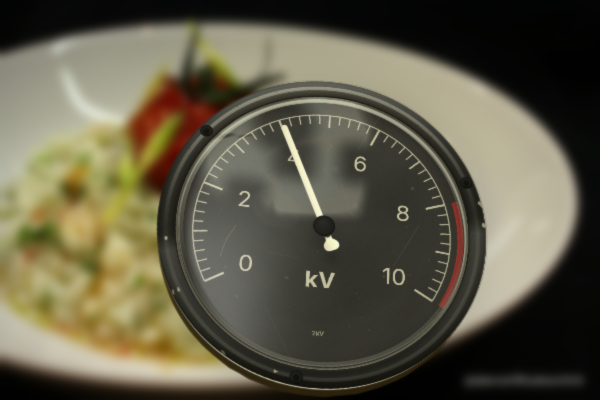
value=4 unit=kV
